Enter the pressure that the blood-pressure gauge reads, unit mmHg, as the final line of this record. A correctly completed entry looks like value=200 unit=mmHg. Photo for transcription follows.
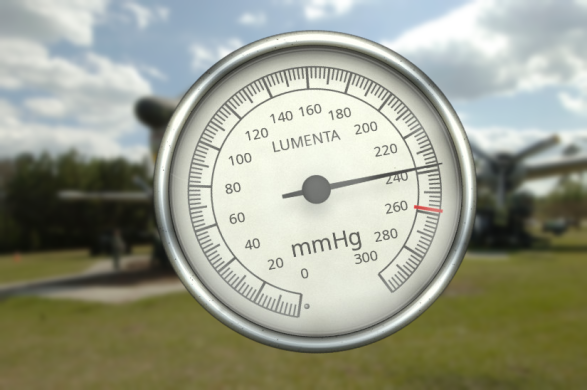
value=238 unit=mmHg
